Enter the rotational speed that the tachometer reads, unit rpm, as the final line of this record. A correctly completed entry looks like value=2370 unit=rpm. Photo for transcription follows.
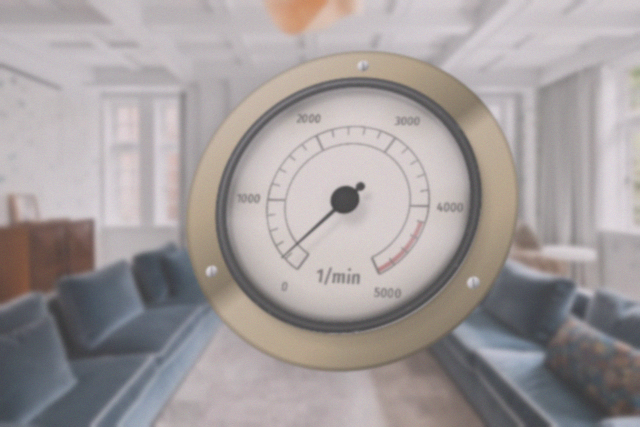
value=200 unit=rpm
